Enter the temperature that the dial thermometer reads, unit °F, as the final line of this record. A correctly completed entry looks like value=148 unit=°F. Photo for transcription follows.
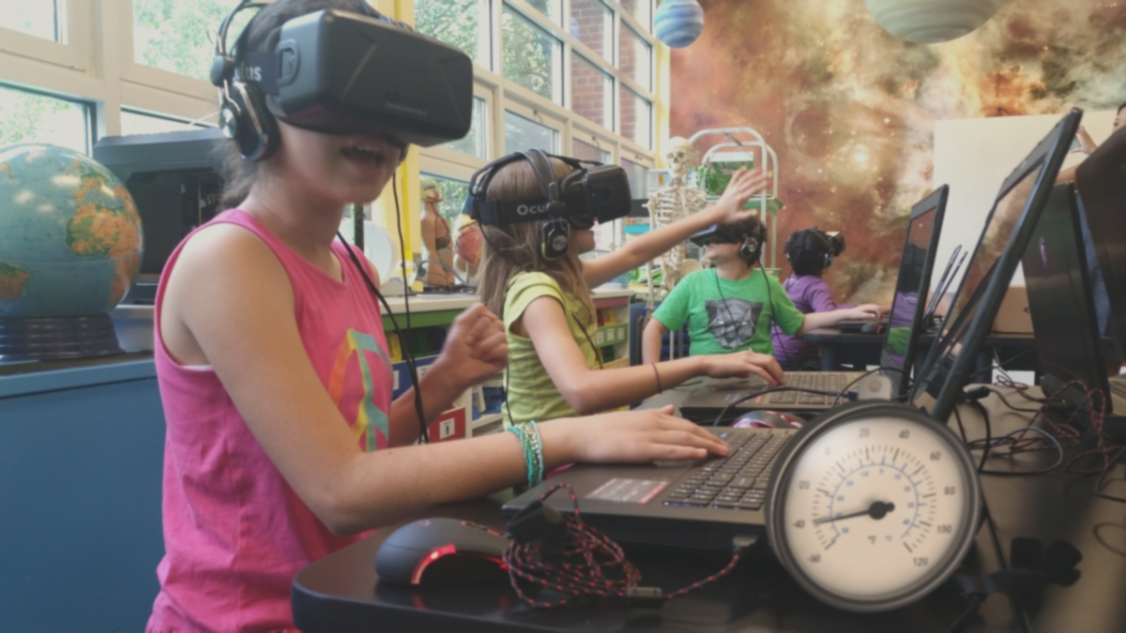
value=-40 unit=°F
